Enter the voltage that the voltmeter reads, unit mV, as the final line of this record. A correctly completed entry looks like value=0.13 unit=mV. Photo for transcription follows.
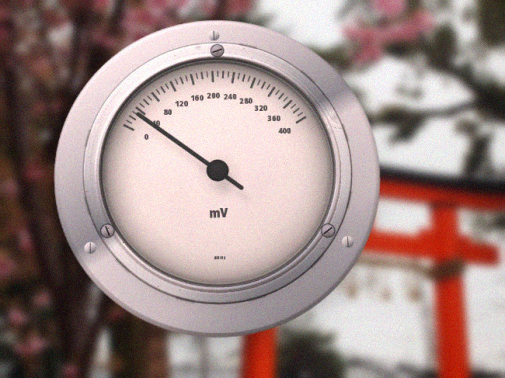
value=30 unit=mV
